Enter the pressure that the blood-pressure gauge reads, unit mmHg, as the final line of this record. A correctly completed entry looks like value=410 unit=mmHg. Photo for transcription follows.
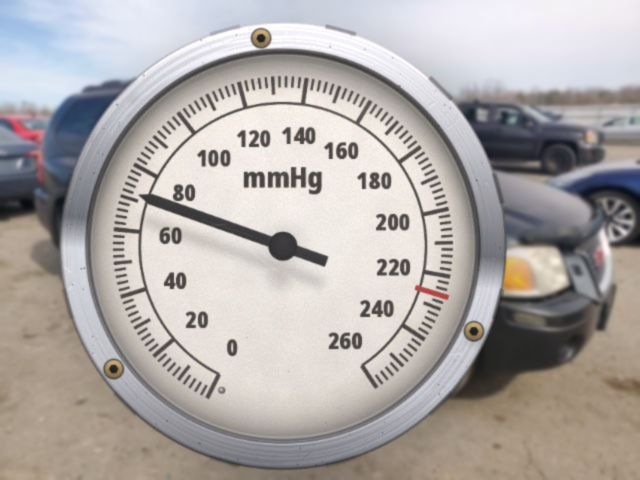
value=72 unit=mmHg
